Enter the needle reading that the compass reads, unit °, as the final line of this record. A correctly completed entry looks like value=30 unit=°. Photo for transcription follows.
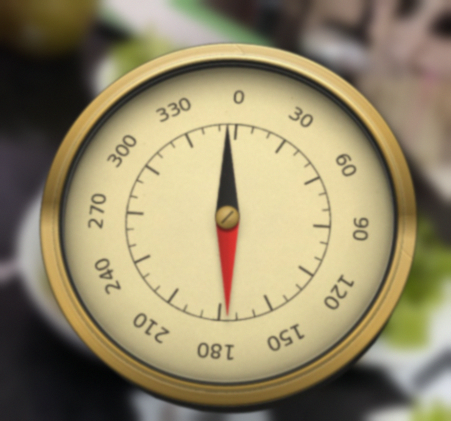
value=175 unit=°
